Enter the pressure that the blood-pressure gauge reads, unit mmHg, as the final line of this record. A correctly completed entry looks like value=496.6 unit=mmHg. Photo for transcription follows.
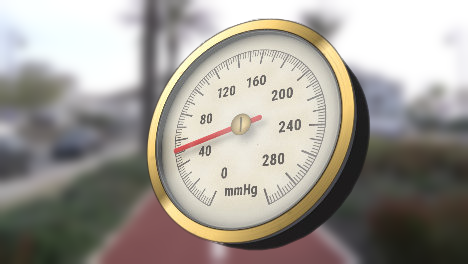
value=50 unit=mmHg
